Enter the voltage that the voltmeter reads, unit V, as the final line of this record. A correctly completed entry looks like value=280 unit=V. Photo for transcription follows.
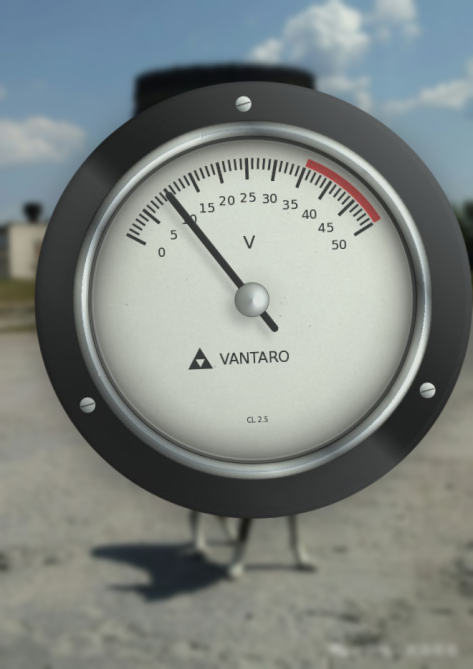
value=10 unit=V
